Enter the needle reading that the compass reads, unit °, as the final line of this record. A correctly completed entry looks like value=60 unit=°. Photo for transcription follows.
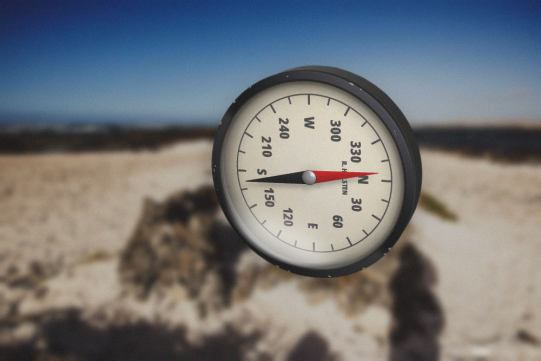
value=352.5 unit=°
